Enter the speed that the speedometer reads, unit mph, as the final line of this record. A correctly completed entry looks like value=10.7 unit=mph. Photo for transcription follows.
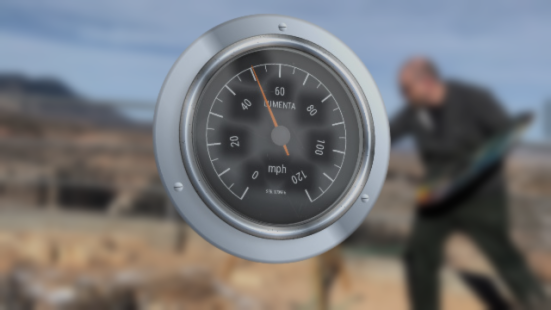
value=50 unit=mph
